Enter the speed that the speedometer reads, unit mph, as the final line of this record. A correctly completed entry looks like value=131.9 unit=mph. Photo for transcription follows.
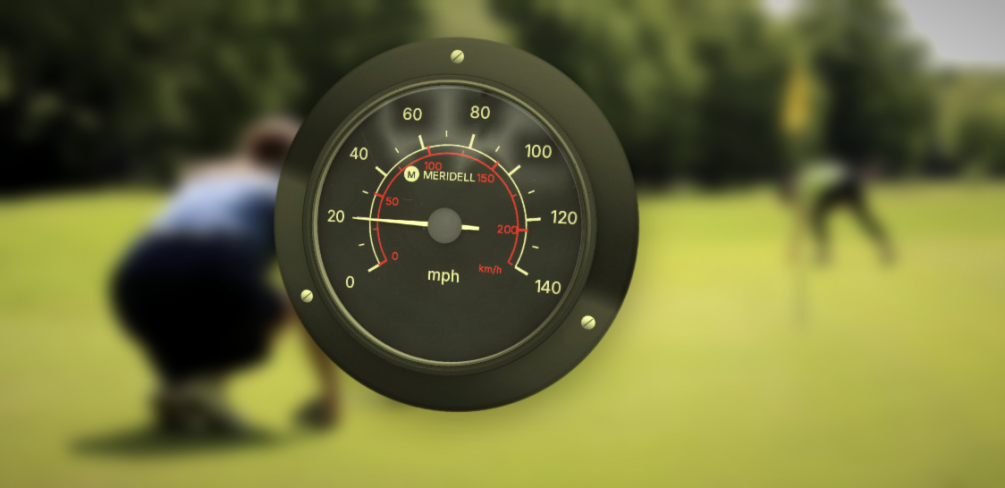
value=20 unit=mph
